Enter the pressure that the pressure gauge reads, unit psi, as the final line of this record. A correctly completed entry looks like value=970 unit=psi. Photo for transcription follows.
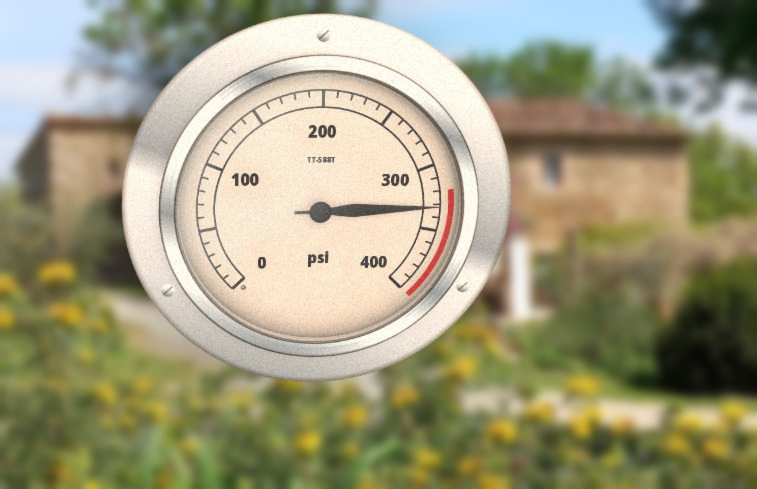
value=330 unit=psi
